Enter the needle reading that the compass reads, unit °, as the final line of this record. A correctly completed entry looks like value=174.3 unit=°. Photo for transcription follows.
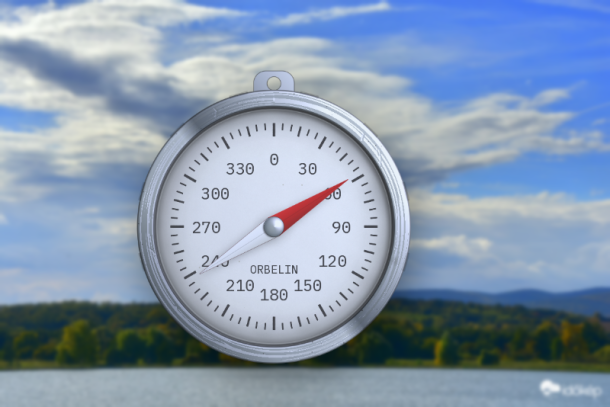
value=57.5 unit=°
